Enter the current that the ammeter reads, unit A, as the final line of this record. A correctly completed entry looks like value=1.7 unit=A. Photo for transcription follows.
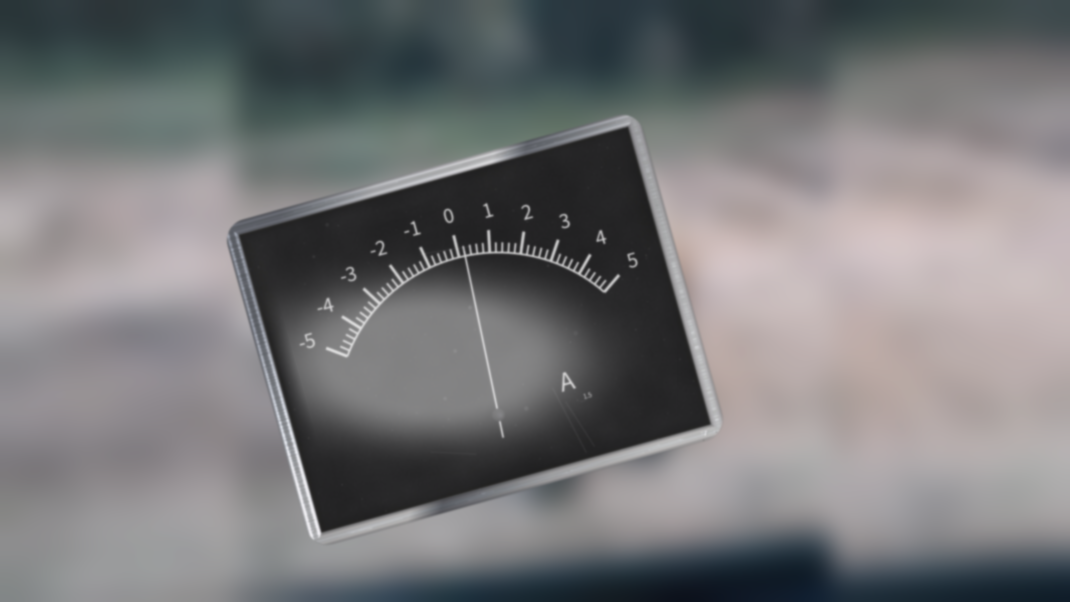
value=0.2 unit=A
